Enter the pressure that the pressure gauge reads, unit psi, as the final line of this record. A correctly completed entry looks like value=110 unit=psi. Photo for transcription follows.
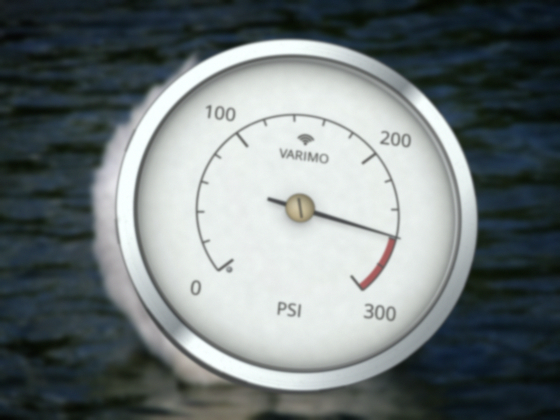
value=260 unit=psi
